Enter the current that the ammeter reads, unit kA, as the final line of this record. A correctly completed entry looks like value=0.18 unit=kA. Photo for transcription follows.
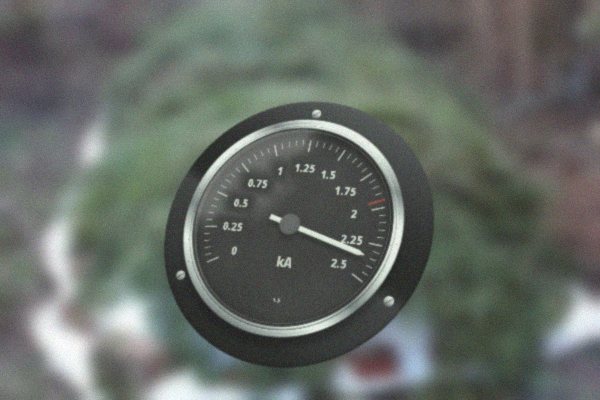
value=2.35 unit=kA
